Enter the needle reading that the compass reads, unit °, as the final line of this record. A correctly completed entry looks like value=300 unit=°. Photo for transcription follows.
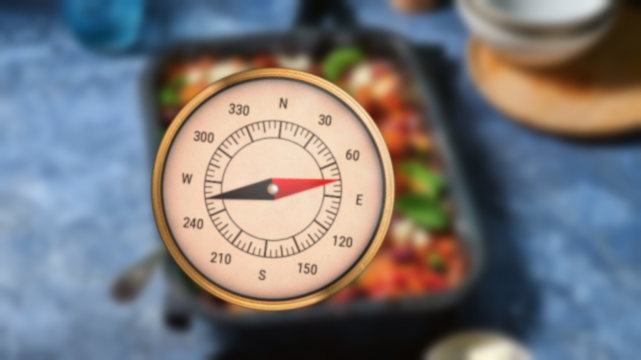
value=75 unit=°
